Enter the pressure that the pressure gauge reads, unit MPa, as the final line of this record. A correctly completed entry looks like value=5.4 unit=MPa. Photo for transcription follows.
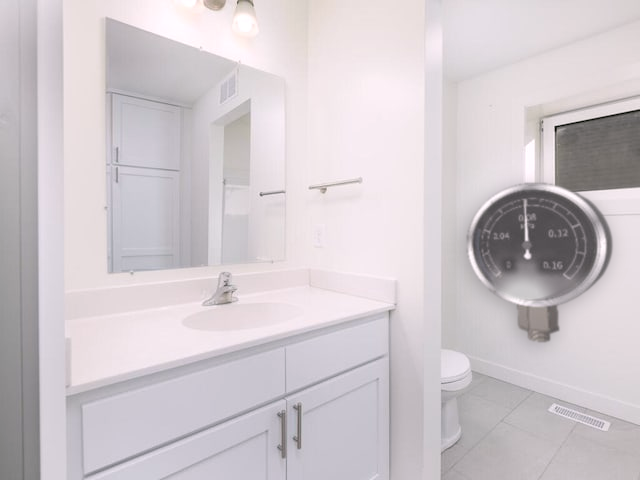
value=0.08 unit=MPa
